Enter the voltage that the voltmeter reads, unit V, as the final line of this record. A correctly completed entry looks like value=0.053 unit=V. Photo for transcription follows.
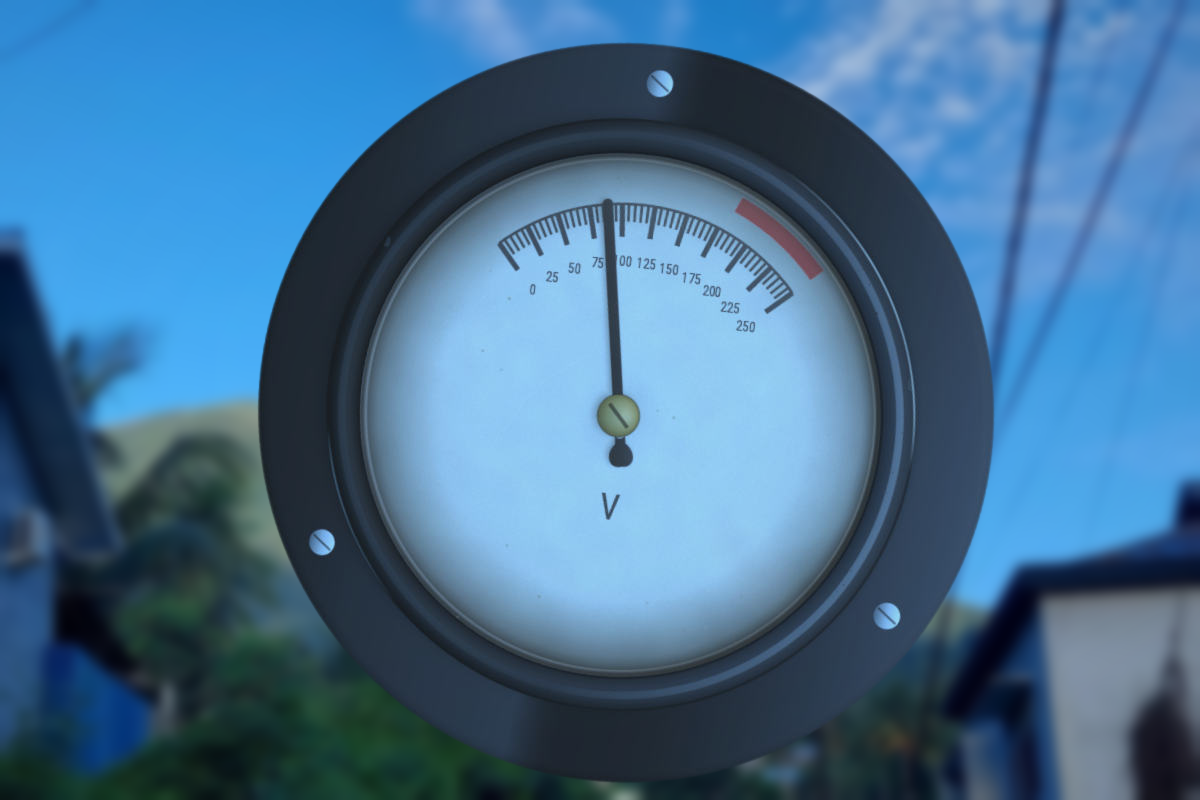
value=90 unit=V
